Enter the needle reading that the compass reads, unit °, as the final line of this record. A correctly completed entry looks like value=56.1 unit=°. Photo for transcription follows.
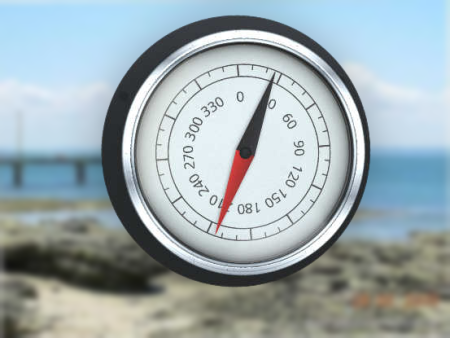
value=205 unit=°
